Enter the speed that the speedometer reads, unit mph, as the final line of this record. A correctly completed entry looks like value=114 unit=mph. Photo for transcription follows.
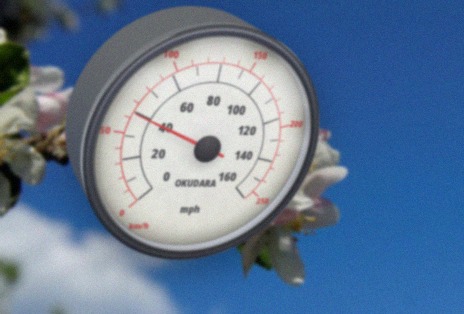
value=40 unit=mph
